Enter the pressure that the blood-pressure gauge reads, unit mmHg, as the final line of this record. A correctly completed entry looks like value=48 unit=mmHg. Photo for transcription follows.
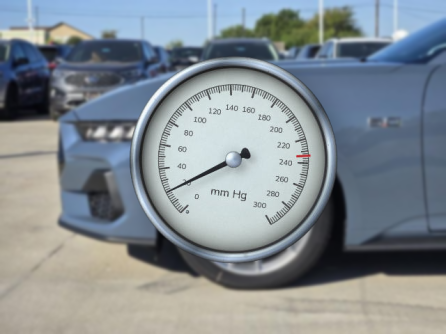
value=20 unit=mmHg
